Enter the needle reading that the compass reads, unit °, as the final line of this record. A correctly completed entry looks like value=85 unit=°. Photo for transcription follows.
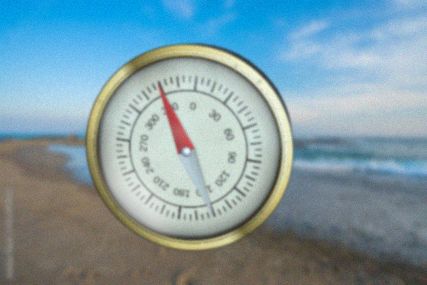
value=330 unit=°
